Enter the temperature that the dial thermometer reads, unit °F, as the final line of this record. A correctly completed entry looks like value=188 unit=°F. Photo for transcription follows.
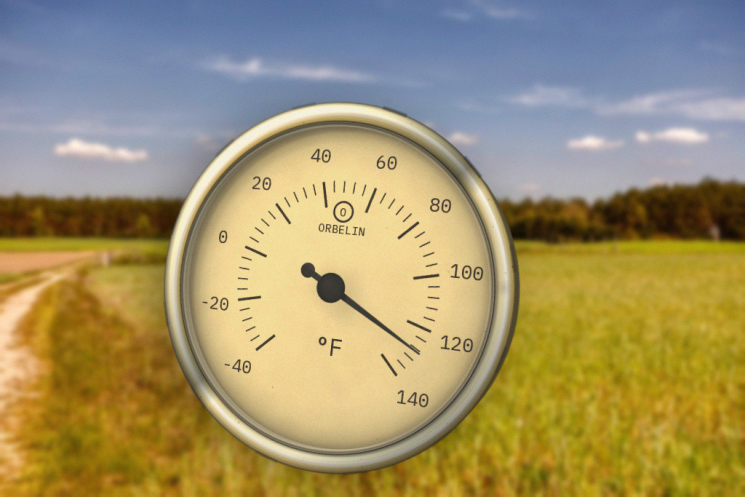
value=128 unit=°F
